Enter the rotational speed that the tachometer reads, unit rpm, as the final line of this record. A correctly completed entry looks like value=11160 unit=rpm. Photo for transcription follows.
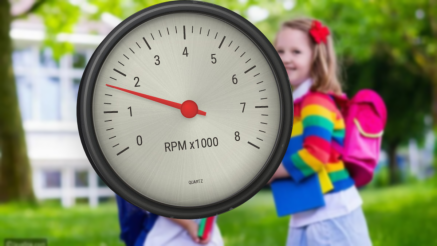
value=1600 unit=rpm
